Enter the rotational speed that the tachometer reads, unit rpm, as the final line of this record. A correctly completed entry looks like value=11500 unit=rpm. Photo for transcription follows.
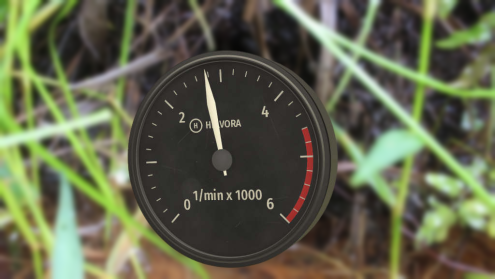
value=2800 unit=rpm
